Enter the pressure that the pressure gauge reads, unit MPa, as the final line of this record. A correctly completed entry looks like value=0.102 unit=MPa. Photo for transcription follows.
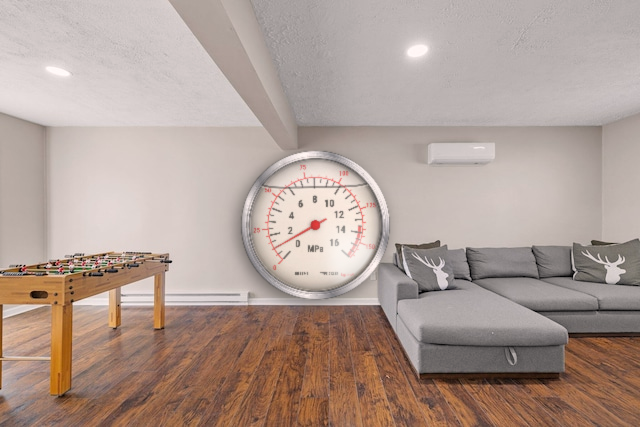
value=1 unit=MPa
